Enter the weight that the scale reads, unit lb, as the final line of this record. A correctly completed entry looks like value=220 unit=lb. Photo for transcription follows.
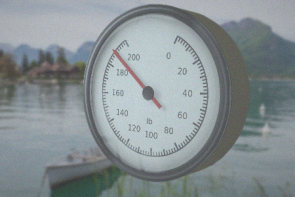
value=190 unit=lb
